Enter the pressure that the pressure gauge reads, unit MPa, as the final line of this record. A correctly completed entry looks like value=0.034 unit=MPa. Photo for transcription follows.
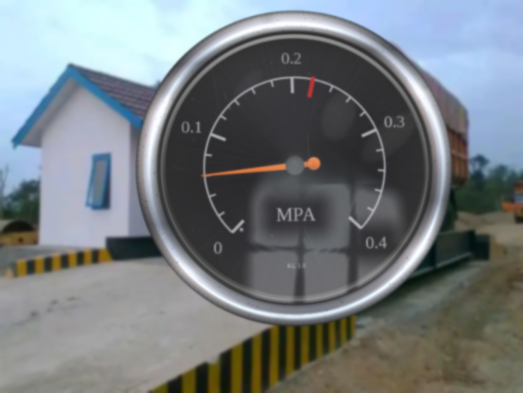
value=0.06 unit=MPa
